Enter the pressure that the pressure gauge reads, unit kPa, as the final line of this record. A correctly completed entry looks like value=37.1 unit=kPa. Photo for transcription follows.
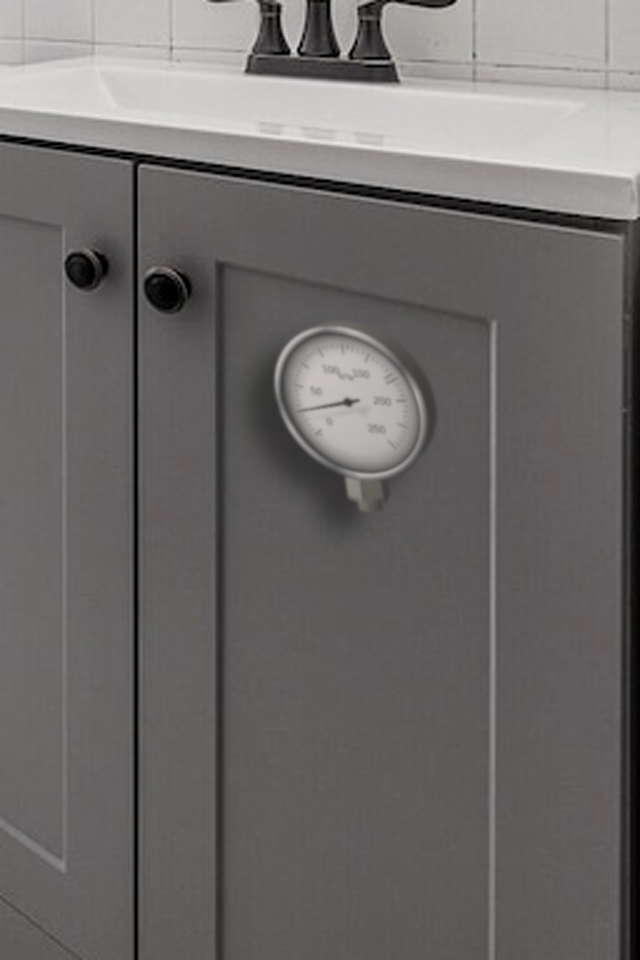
value=25 unit=kPa
